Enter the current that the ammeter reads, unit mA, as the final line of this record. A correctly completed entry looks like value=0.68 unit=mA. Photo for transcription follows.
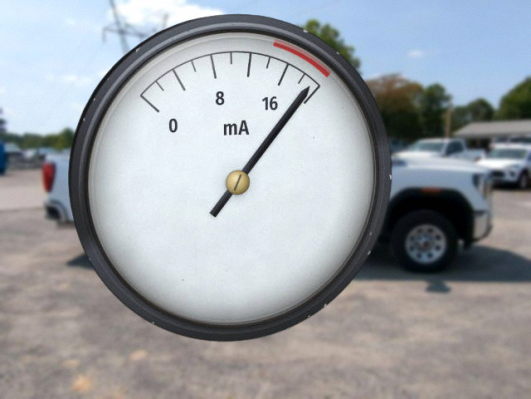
value=19 unit=mA
